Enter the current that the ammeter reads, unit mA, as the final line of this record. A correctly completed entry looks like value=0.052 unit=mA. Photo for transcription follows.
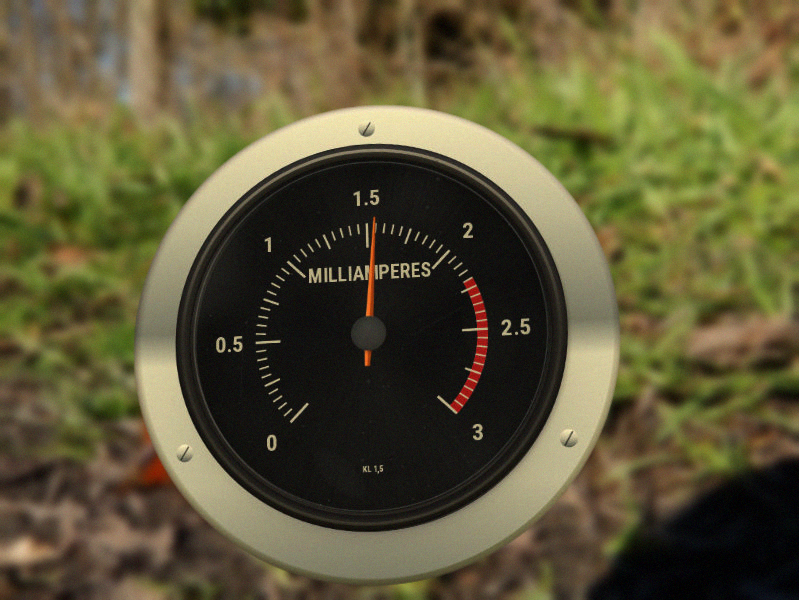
value=1.55 unit=mA
